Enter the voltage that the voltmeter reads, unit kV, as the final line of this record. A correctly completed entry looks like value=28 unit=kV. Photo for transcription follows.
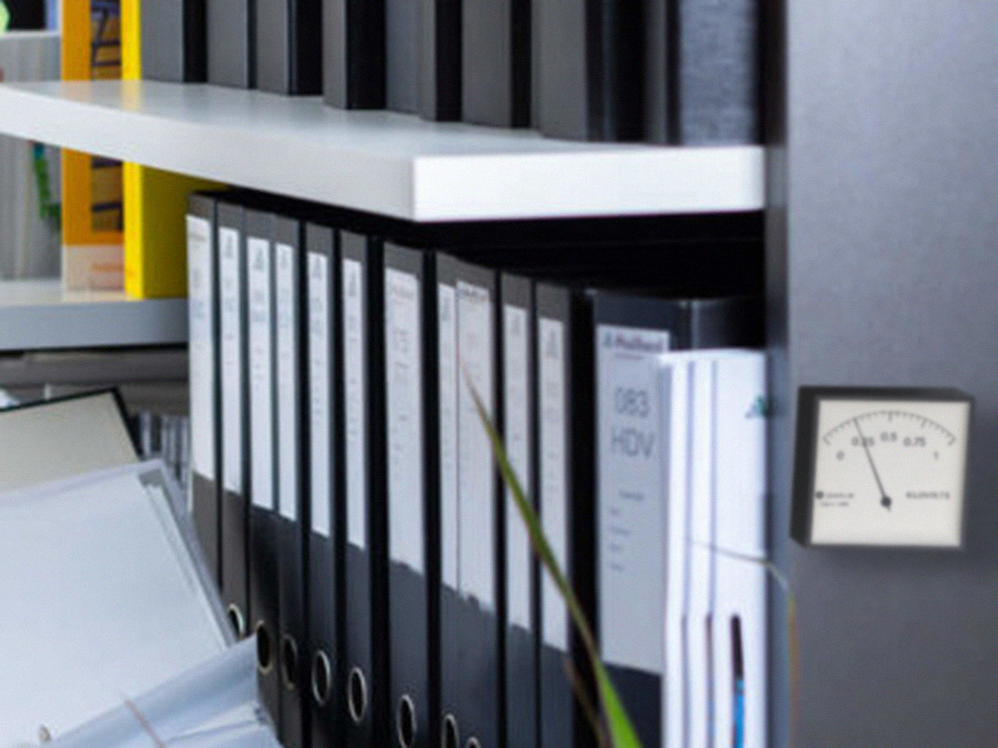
value=0.25 unit=kV
